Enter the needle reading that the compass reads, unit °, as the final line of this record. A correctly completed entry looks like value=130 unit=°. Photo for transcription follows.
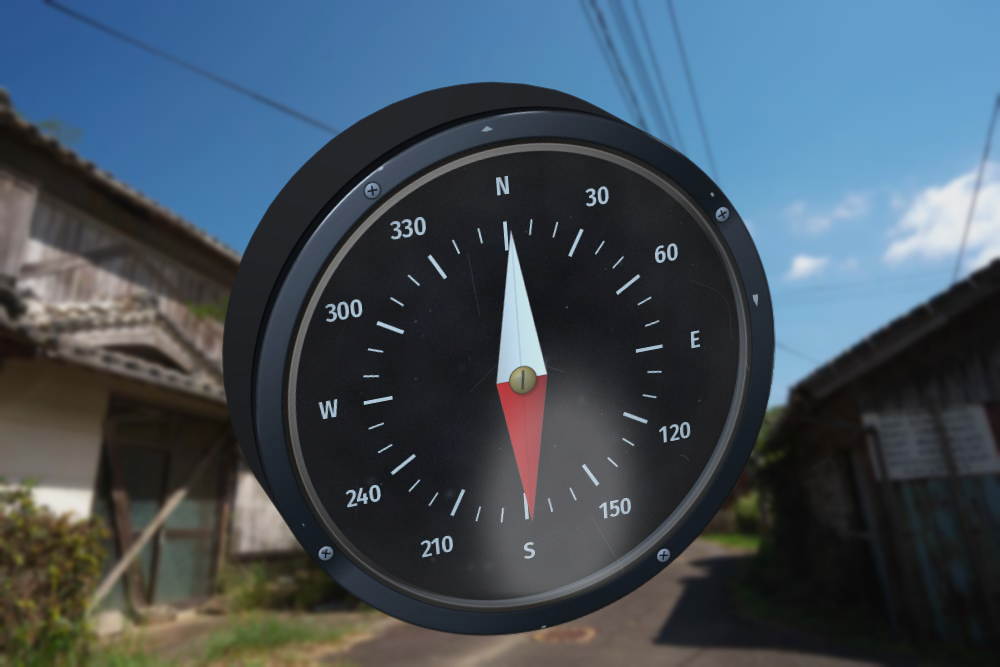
value=180 unit=°
